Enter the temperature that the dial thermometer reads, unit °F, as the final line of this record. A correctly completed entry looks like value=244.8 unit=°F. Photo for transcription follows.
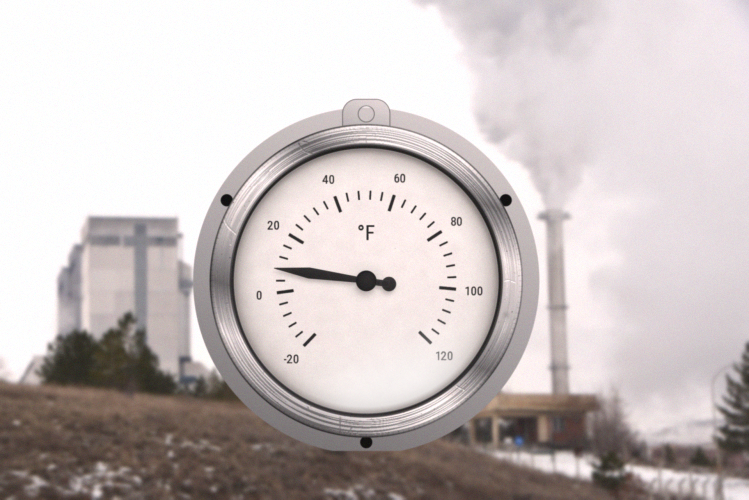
value=8 unit=°F
